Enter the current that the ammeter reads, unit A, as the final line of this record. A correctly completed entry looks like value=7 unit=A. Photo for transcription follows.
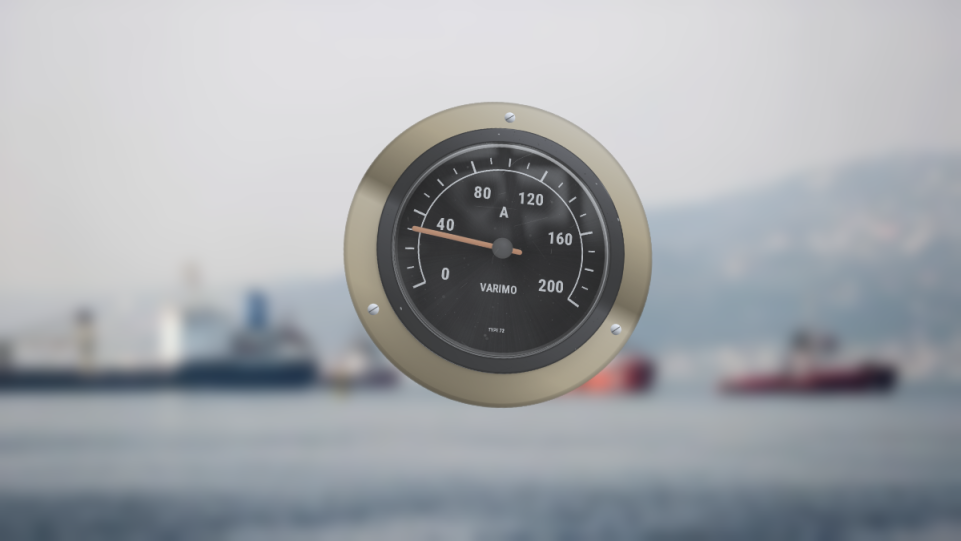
value=30 unit=A
